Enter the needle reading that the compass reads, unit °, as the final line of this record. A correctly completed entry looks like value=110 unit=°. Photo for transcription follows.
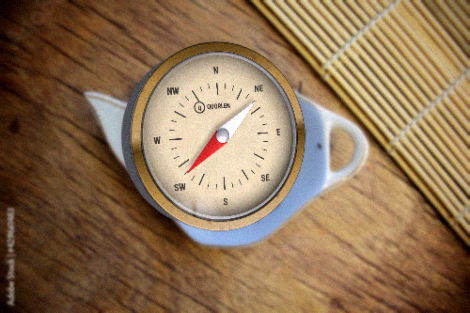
value=230 unit=°
